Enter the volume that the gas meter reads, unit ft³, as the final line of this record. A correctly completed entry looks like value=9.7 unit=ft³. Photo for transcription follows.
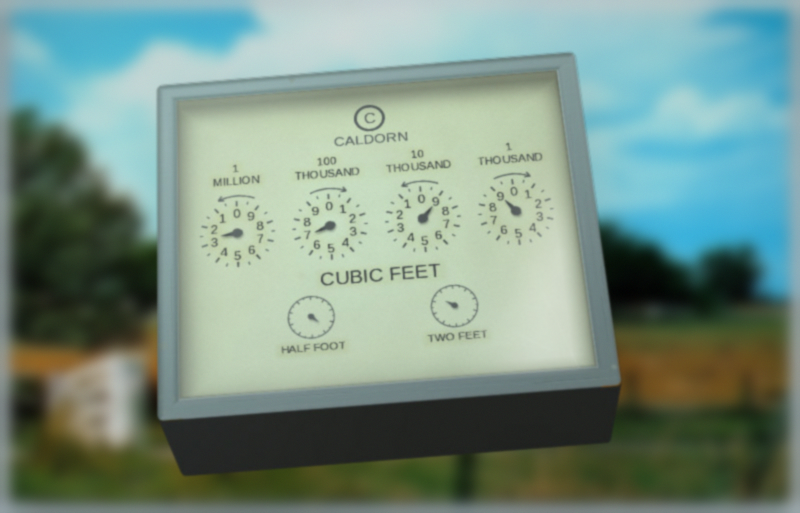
value=268900 unit=ft³
